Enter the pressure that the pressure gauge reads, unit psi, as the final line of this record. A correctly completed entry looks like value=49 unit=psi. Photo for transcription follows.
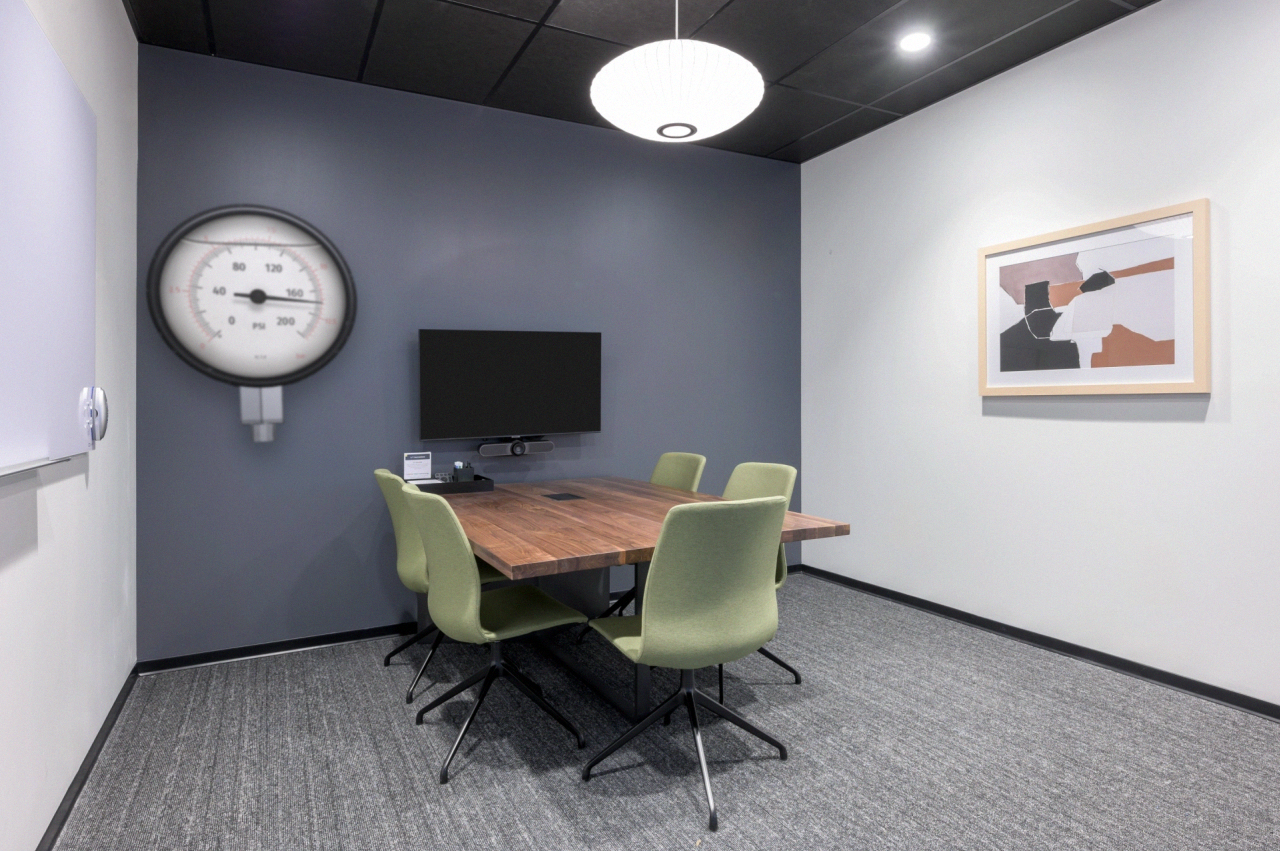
value=170 unit=psi
